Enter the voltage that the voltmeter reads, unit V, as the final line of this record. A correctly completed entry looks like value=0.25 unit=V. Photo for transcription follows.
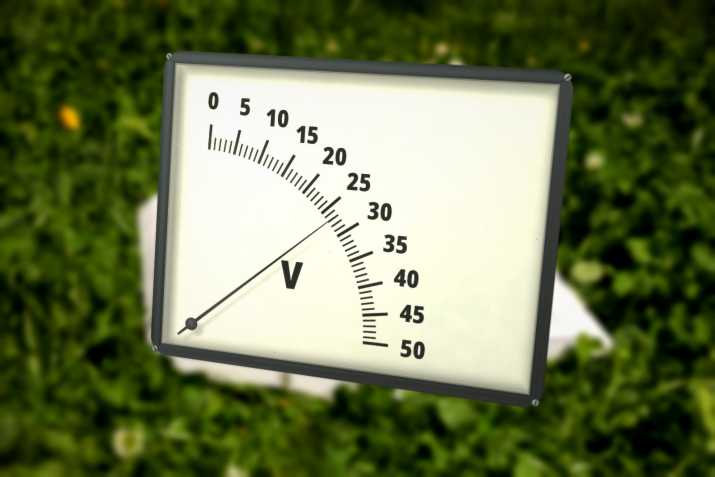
value=27 unit=V
